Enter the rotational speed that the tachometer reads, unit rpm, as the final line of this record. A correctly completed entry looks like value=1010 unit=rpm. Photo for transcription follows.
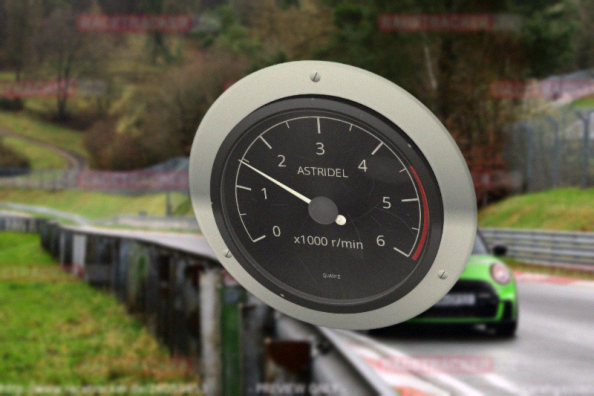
value=1500 unit=rpm
